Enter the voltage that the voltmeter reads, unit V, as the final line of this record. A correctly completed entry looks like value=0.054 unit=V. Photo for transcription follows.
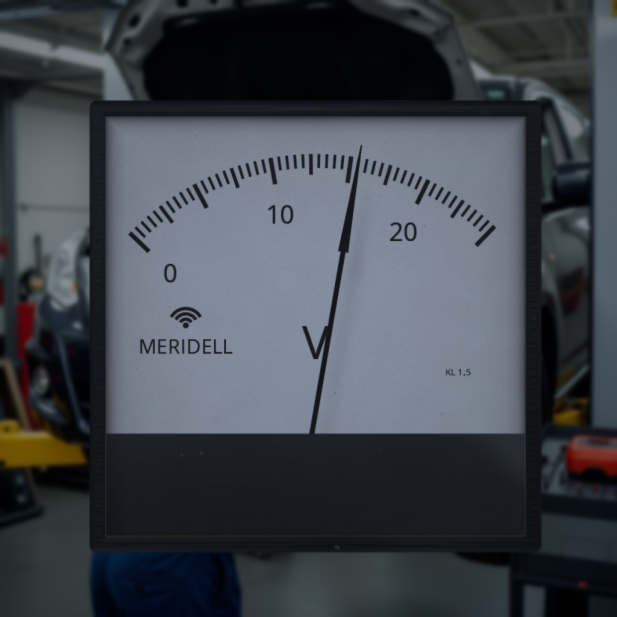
value=15.5 unit=V
